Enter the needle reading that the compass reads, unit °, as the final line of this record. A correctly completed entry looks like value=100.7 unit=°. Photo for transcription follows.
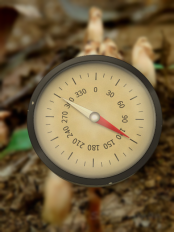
value=120 unit=°
